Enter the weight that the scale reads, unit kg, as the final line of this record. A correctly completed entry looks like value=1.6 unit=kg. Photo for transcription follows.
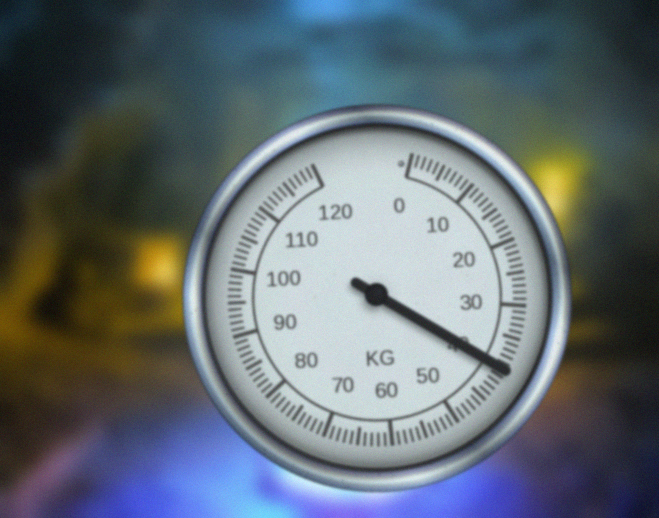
value=40 unit=kg
